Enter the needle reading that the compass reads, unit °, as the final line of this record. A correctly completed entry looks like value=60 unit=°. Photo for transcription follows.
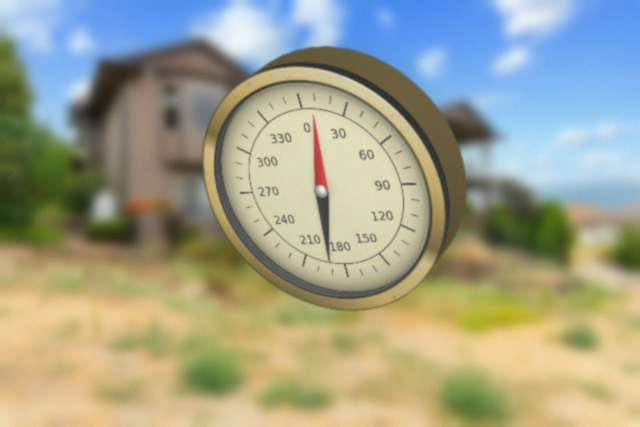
value=10 unit=°
